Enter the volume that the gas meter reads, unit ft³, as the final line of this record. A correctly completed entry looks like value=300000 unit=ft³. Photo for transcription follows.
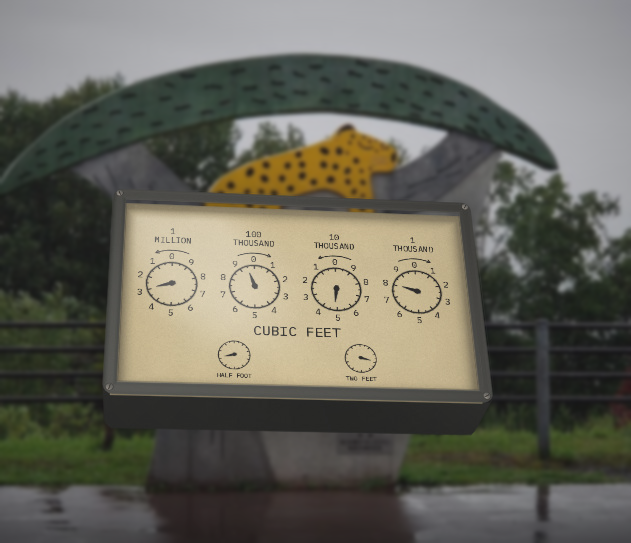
value=294800 unit=ft³
